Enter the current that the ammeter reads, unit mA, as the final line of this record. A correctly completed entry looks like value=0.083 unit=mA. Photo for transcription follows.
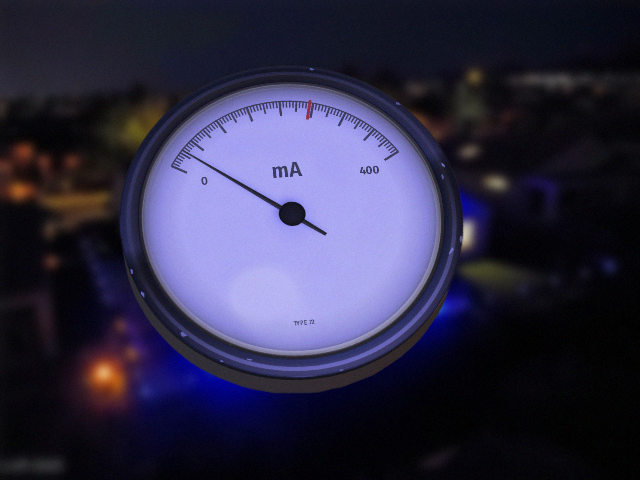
value=25 unit=mA
